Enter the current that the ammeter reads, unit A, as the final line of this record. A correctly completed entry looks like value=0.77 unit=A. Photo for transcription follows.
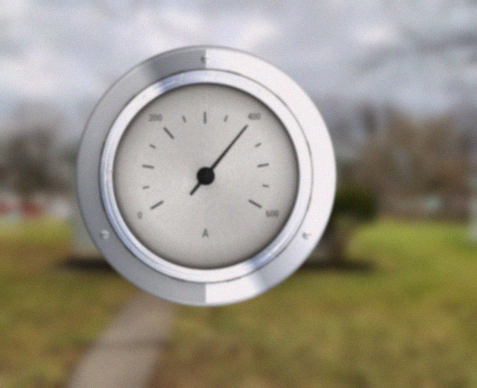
value=400 unit=A
